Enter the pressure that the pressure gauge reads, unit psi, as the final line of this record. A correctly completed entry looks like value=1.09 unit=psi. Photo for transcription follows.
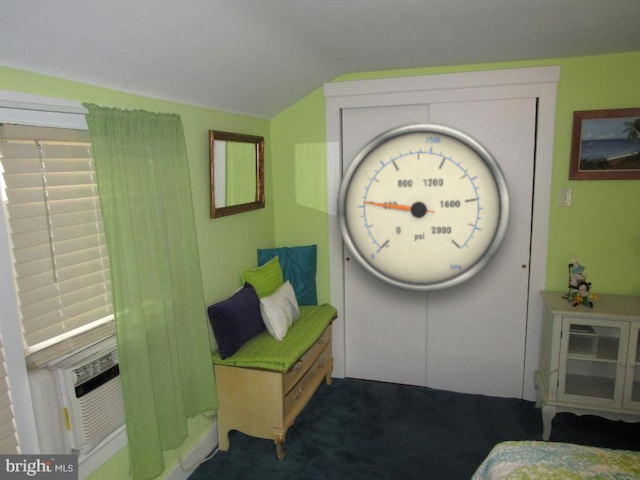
value=400 unit=psi
